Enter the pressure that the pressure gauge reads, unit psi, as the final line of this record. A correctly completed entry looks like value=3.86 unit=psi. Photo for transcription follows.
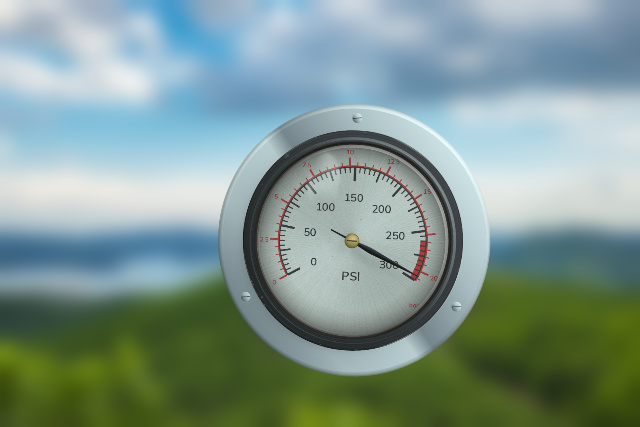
value=295 unit=psi
